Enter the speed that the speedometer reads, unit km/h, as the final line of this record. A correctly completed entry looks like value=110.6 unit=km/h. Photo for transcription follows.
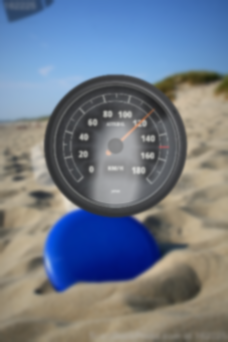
value=120 unit=km/h
